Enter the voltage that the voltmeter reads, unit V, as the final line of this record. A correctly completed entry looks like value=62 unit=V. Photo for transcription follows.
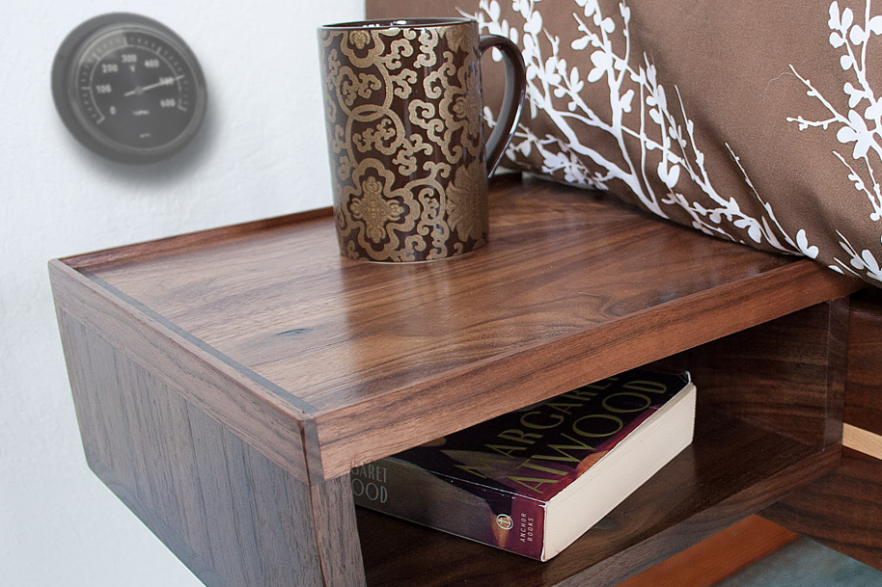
value=500 unit=V
